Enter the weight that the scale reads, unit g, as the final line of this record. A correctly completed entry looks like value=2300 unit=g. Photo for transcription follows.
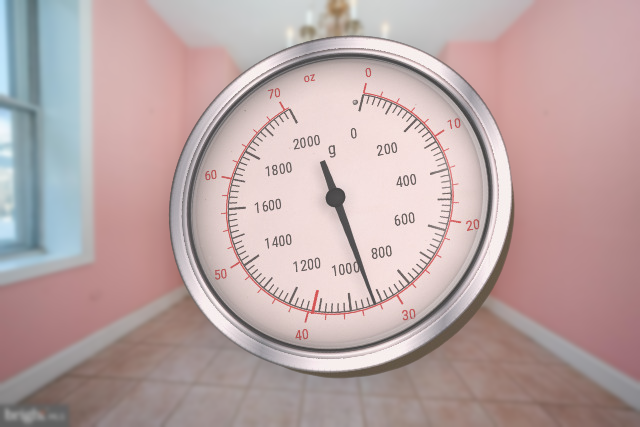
value=920 unit=g
